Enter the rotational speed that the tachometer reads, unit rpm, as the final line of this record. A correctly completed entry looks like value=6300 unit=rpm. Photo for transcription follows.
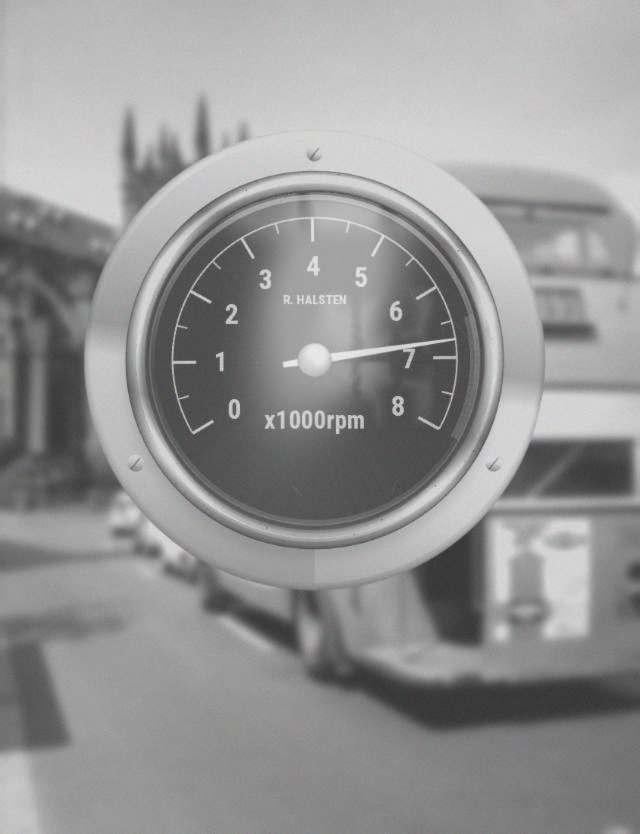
value=6750 unit=rpm
